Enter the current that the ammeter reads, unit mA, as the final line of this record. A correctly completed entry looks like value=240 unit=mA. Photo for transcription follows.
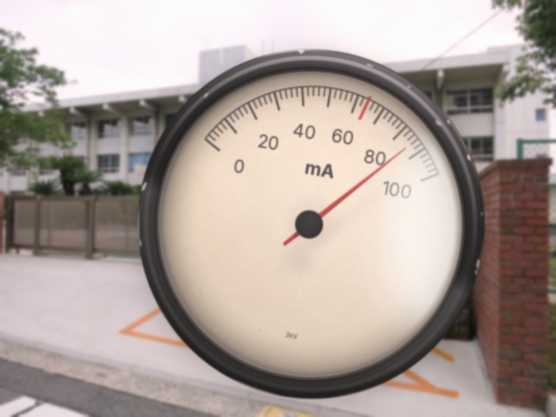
value=86 unit=mA
